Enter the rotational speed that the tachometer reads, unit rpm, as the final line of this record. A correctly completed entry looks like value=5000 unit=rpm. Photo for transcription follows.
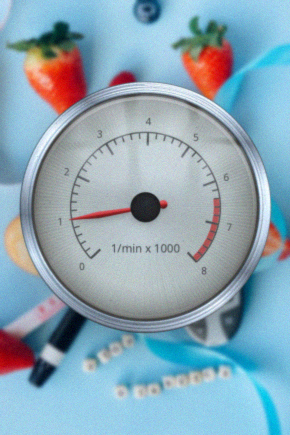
value=1000 unit=rpm
